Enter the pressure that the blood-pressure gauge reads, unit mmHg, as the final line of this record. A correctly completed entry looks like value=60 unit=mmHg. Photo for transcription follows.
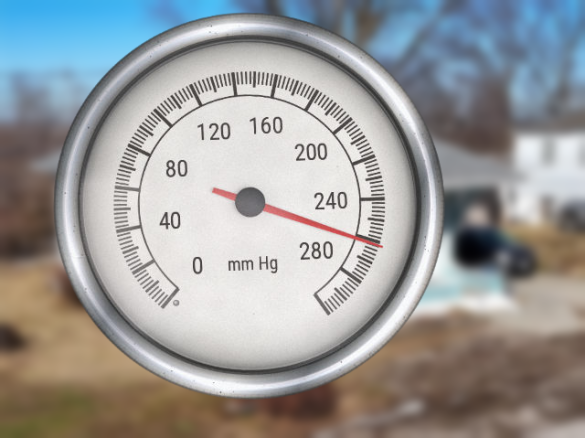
value=262 unit=mmHg
